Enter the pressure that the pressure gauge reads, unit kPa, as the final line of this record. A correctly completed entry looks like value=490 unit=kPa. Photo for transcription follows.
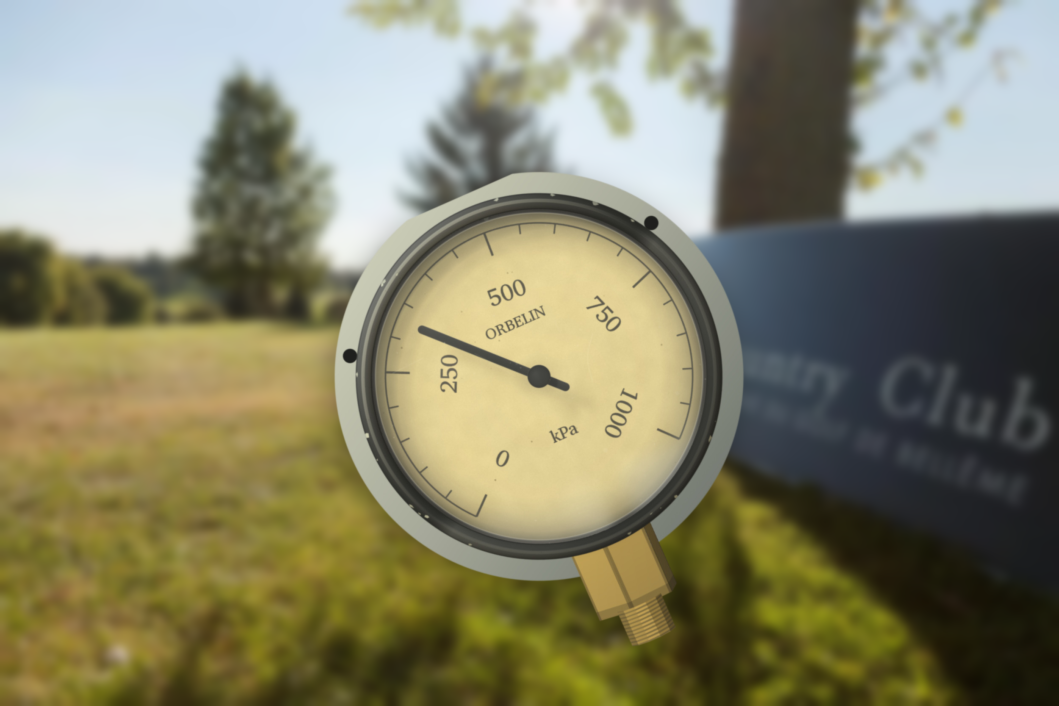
value=325 unit=kPa
